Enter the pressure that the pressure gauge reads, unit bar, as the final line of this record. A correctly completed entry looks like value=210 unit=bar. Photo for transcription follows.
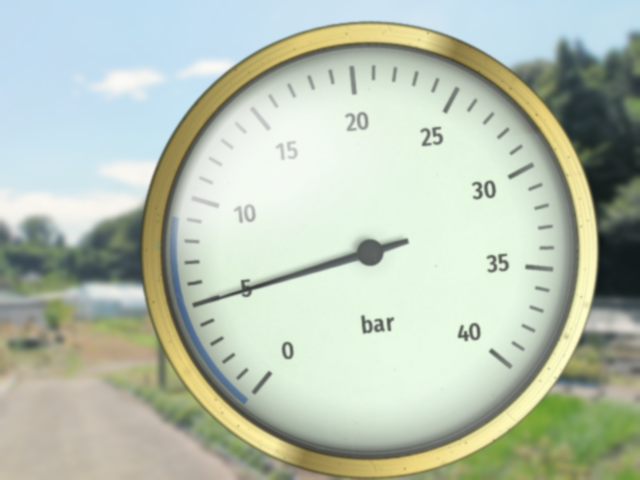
value=5 unit=bar
